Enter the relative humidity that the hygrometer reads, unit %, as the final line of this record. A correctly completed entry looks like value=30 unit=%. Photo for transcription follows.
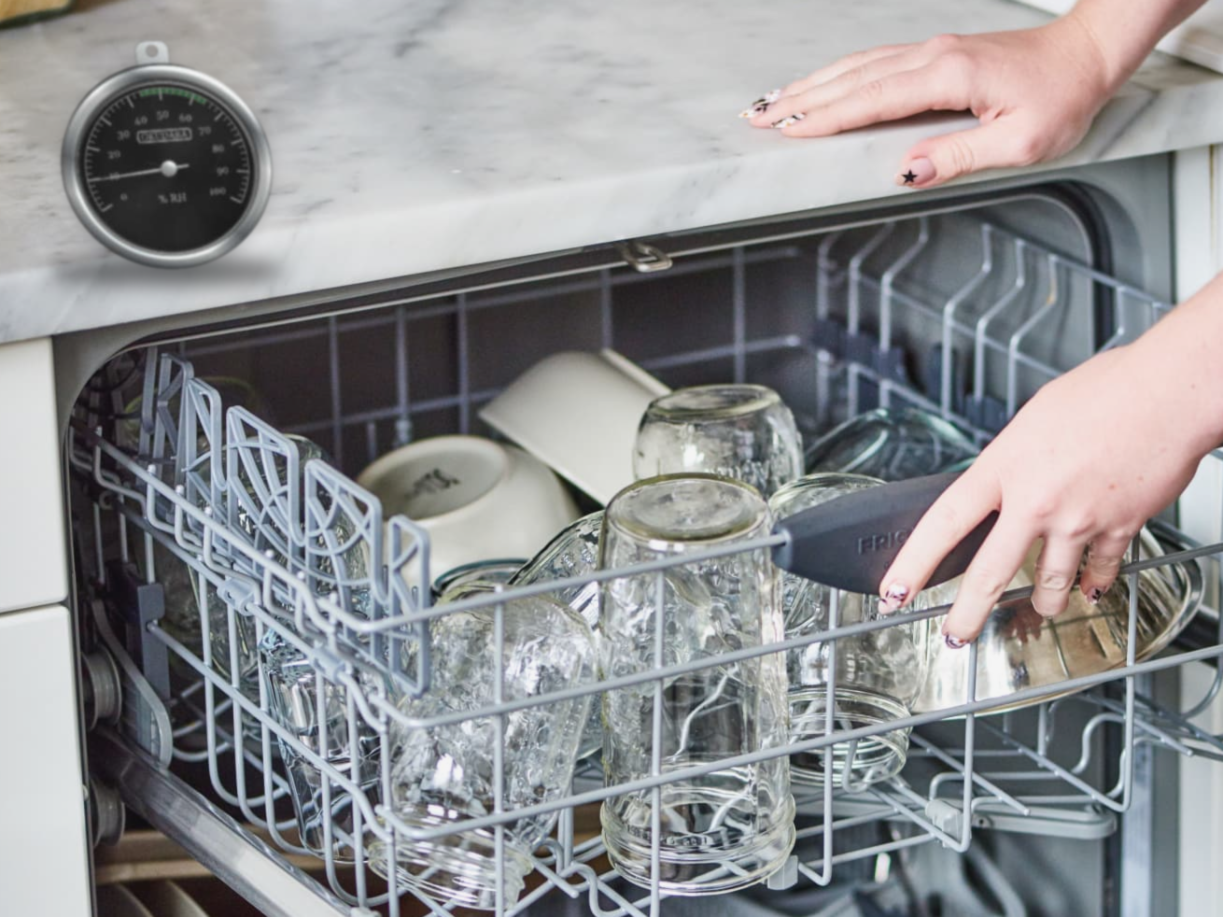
value=10 unit=%
